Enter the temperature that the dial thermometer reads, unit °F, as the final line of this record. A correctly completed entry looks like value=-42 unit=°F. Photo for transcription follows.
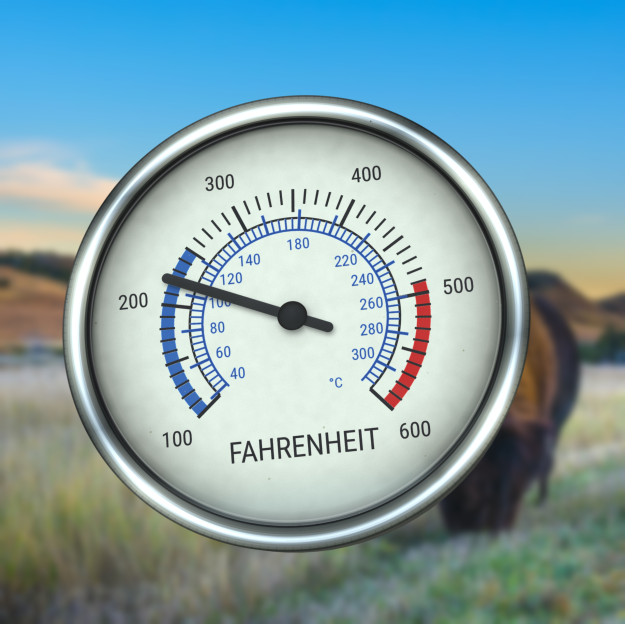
value=220 unit=°F
